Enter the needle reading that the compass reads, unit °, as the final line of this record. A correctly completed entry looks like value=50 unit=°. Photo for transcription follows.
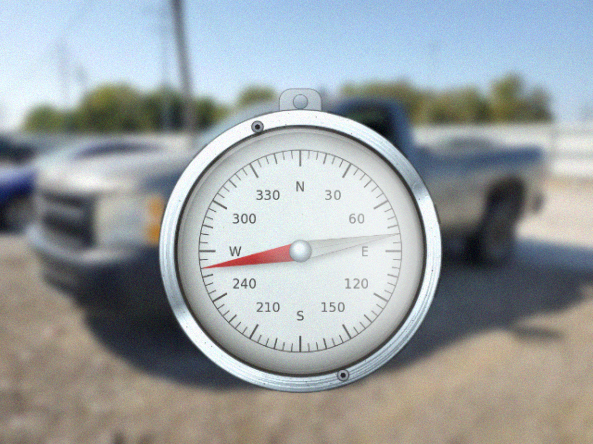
value=260 unit=°
